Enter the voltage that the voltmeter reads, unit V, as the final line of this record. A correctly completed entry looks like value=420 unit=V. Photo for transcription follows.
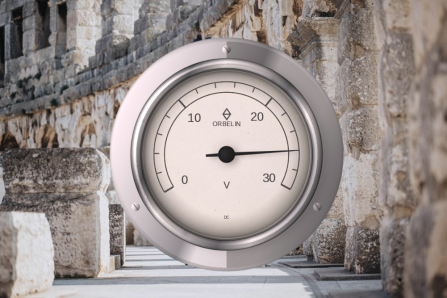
value=26 unit=V
